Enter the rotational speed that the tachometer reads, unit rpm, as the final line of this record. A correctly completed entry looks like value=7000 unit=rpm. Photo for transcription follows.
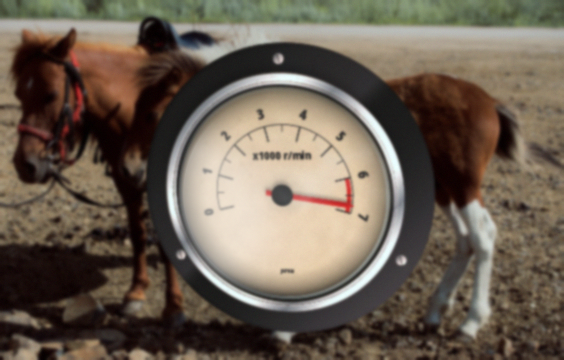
value=6750 unit=rpm
